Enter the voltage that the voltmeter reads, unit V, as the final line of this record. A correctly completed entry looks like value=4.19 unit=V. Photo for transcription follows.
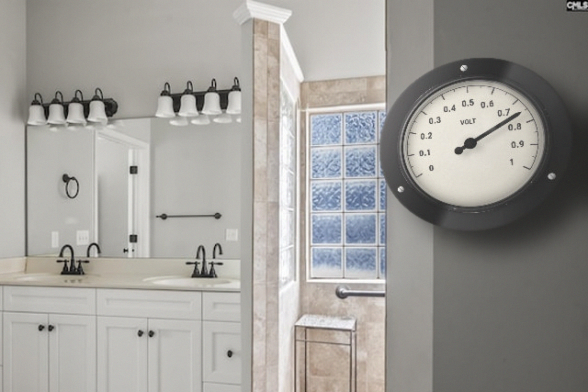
value=0.75 unit=V
